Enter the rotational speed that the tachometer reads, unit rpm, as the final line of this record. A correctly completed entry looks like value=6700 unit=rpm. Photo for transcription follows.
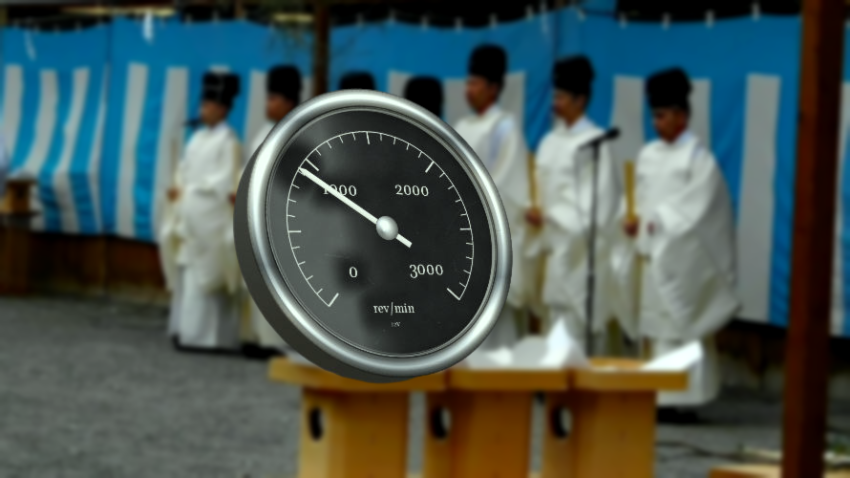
value=900 unit=rpm
